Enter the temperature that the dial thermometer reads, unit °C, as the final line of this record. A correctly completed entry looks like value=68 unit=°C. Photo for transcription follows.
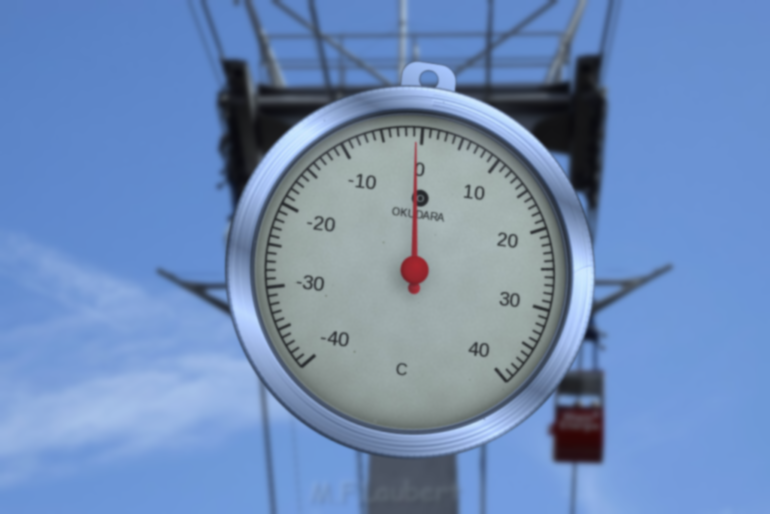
value=-1 unit=°C
